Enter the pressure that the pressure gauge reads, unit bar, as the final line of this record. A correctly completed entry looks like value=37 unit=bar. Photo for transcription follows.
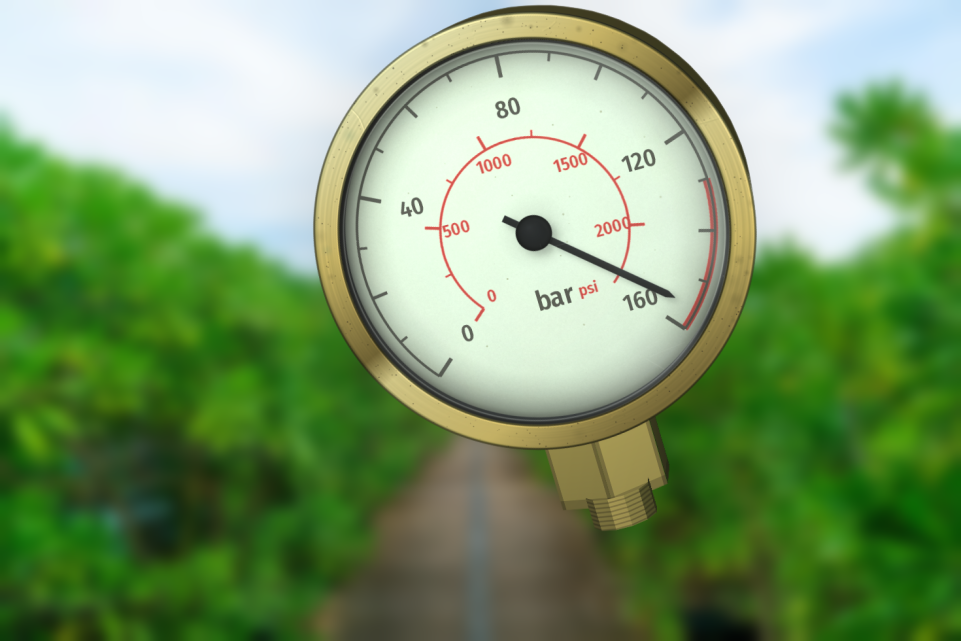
value=155 unit=bar
